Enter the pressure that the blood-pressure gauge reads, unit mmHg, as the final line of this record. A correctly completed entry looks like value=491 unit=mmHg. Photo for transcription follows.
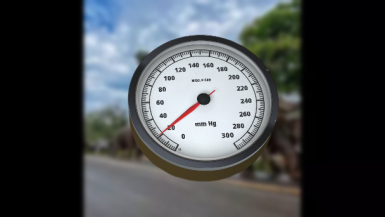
value=20 unit=mmHg
